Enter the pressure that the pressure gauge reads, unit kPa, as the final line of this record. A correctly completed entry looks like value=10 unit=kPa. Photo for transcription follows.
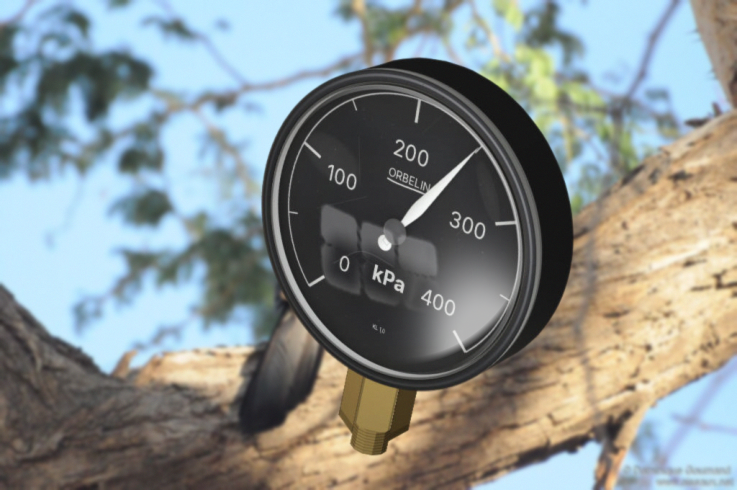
value=250 unit=kPa
